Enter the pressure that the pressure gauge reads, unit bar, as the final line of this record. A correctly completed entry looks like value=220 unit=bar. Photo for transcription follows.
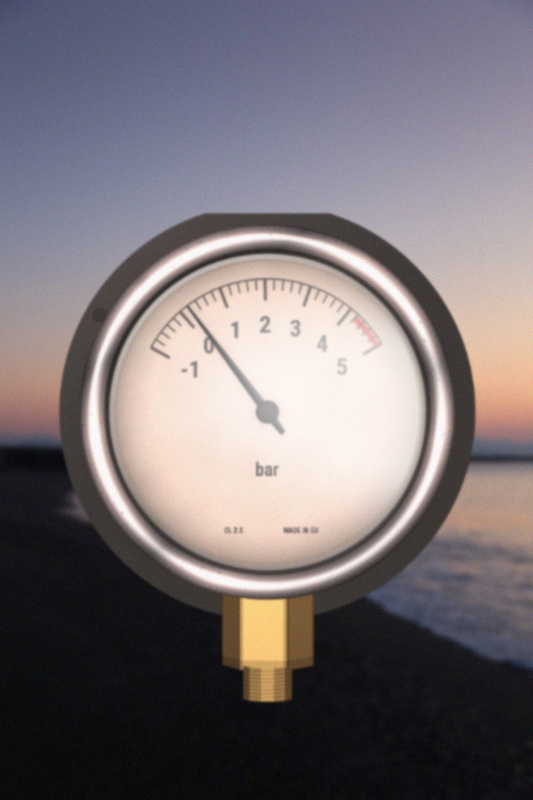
value=0.2 unit=bar
